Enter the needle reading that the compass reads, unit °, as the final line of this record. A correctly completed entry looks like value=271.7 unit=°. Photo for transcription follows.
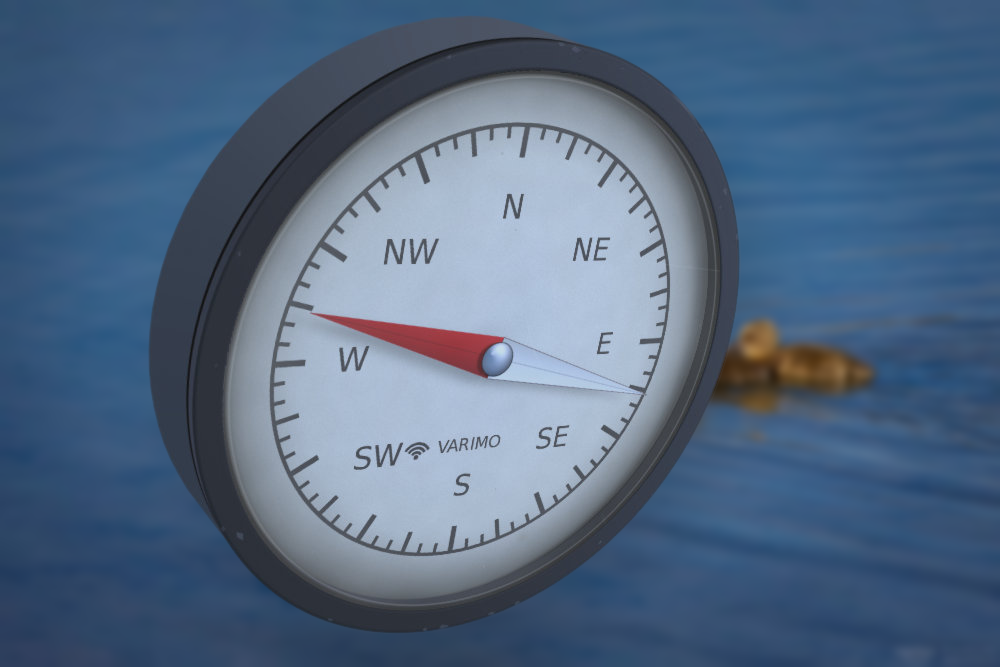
value=285 unit=°
